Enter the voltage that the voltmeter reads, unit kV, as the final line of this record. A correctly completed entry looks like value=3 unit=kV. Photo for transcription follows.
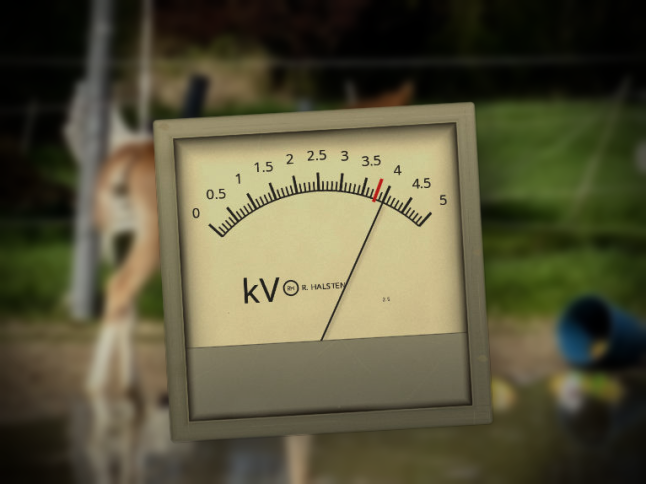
value=4 unit=kV
